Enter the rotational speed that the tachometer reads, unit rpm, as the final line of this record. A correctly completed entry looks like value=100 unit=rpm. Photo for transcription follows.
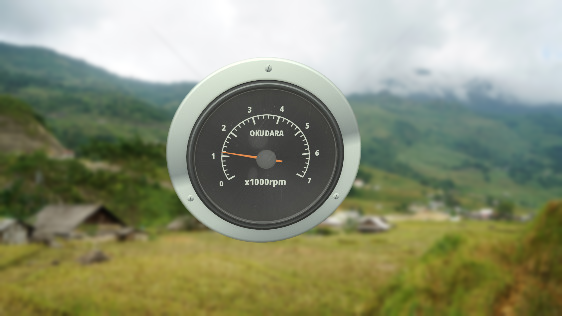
value=1200 unit=rpm
